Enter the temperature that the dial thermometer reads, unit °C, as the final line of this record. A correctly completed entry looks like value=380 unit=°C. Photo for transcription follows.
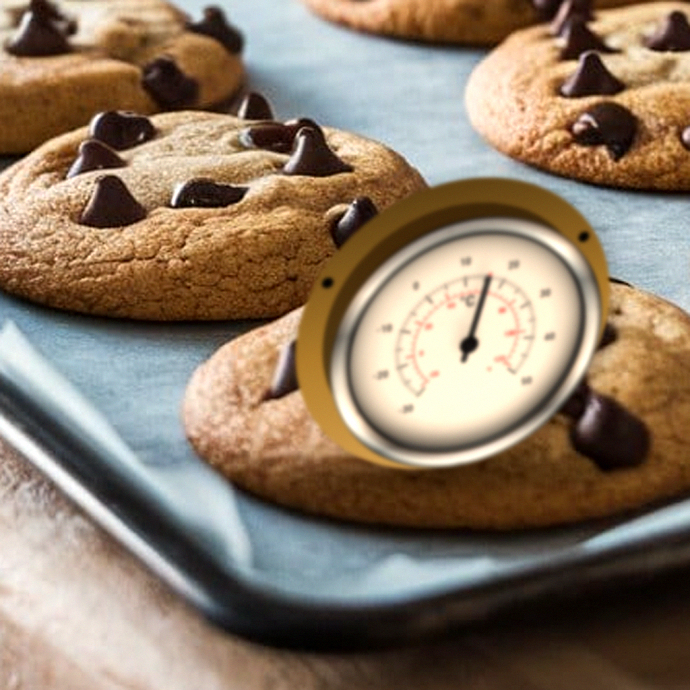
value=15 unit=°C
